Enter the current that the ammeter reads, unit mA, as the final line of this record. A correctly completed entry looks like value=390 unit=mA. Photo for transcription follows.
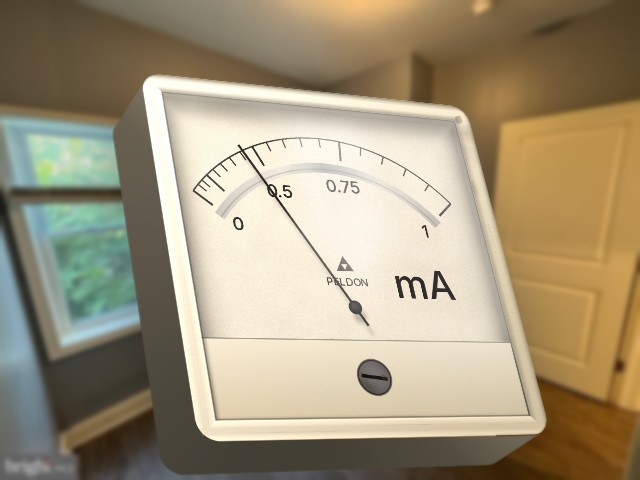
value=0.45 unit=mA
